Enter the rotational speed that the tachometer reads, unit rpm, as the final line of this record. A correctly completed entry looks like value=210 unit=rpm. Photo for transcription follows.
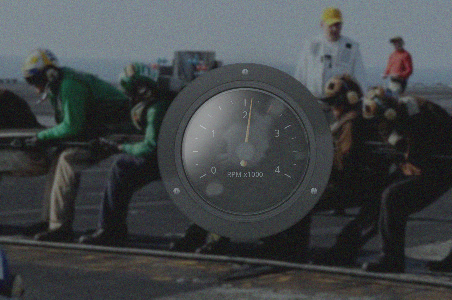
value=2125 unit=rpm
